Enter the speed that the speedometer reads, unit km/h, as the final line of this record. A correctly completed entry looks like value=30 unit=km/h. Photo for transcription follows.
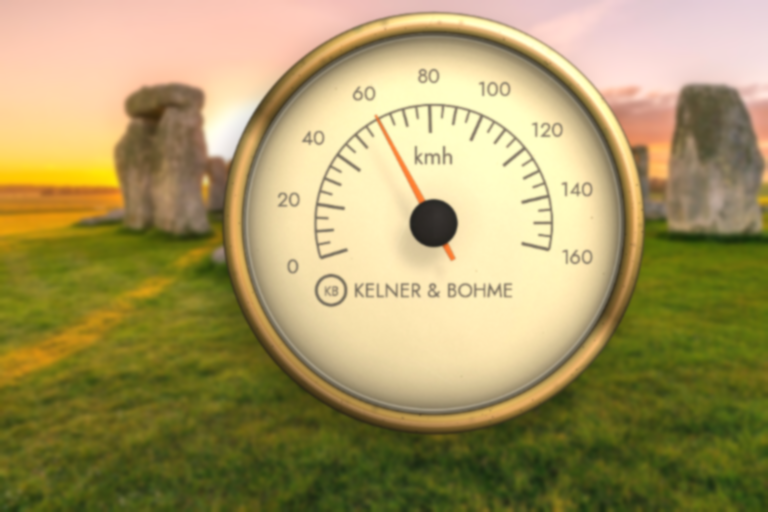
value=60 unit=km/h
